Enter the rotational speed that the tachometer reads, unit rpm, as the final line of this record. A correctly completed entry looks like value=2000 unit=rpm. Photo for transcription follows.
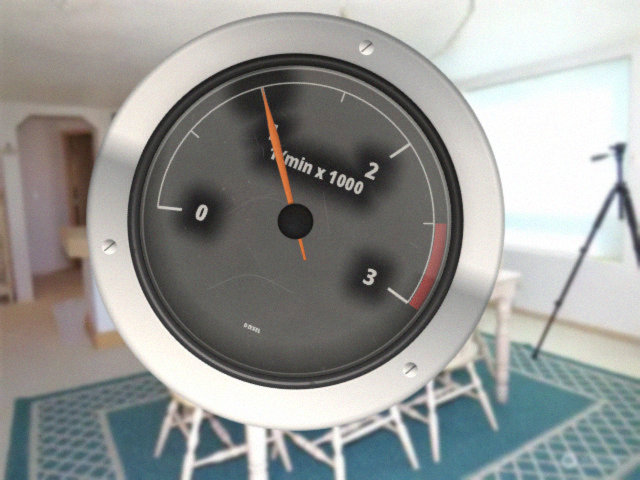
value=1000 unit=rpm
